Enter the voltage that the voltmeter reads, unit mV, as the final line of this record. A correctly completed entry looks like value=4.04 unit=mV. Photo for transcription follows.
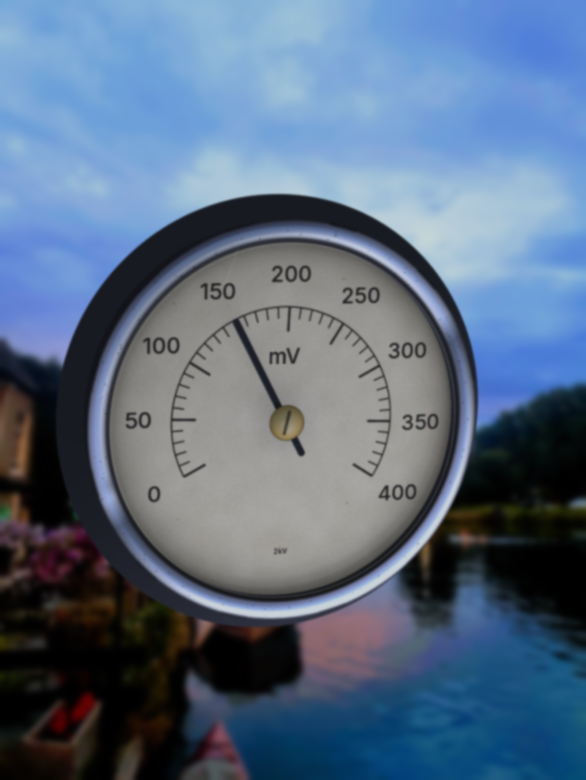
value=150 unit=mV
